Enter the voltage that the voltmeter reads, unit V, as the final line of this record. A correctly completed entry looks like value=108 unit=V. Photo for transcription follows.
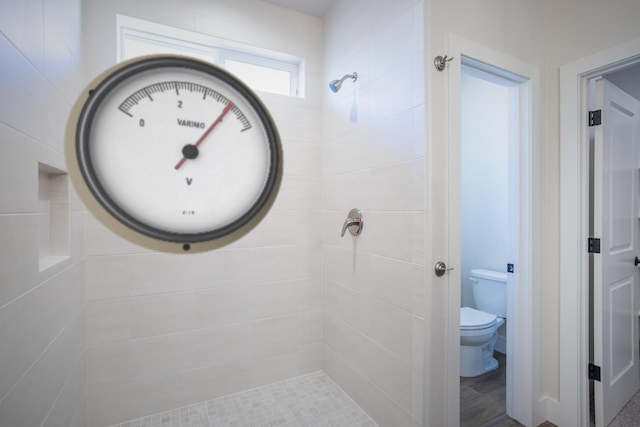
value=4 unit=V
